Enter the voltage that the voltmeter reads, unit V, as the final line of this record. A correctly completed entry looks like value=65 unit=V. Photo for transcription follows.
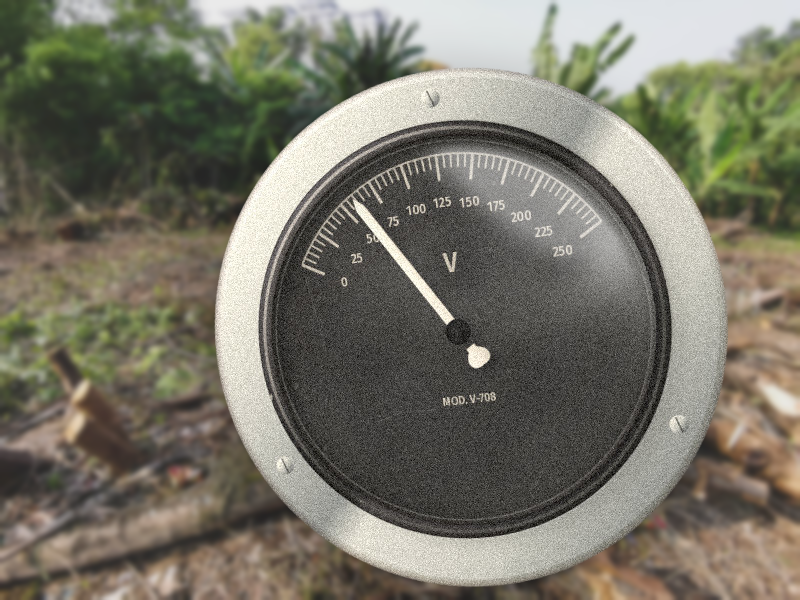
value=60 unit=V
